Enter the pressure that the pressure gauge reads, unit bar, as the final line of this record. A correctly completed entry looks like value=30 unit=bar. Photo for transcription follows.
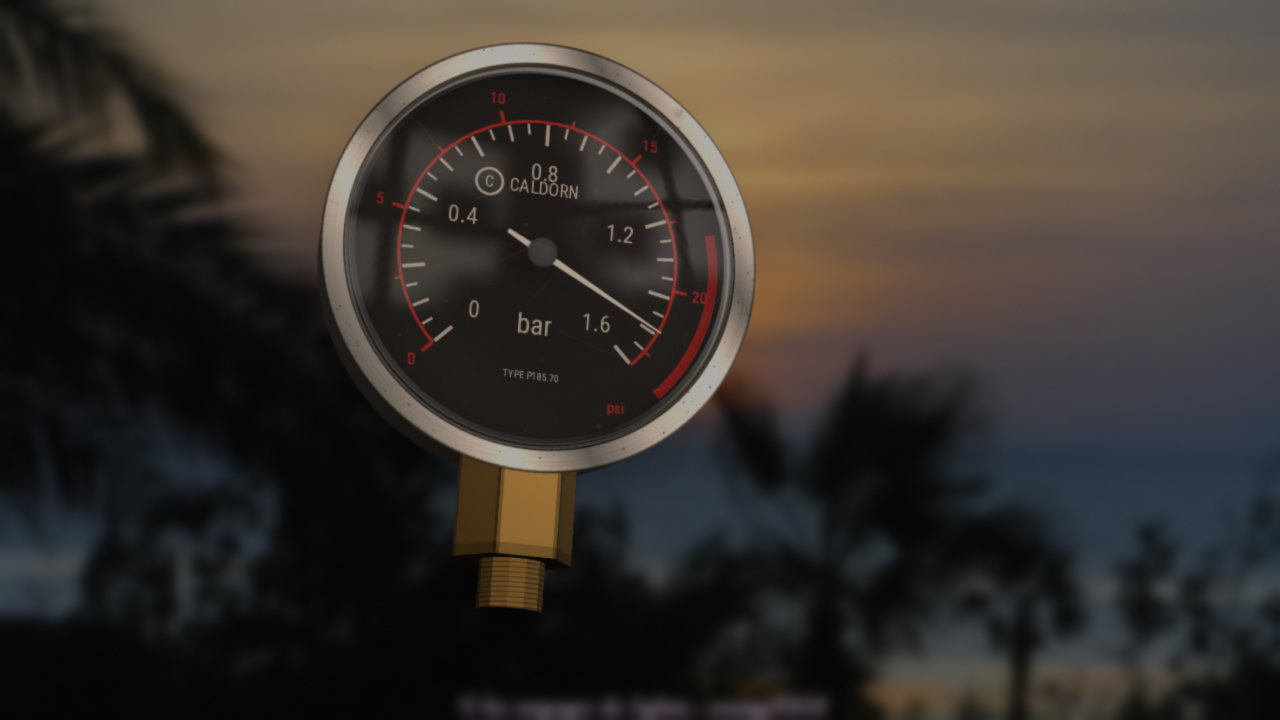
value=1.5 unit=bar
